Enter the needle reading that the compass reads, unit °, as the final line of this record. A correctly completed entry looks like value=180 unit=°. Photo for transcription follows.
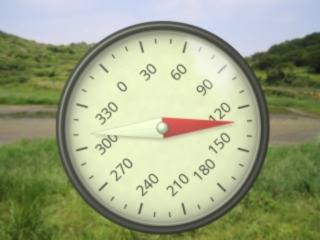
value=130 unit=°
